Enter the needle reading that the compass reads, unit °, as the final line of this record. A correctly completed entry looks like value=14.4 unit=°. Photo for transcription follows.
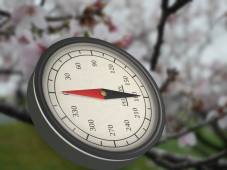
value=0 unit=°
